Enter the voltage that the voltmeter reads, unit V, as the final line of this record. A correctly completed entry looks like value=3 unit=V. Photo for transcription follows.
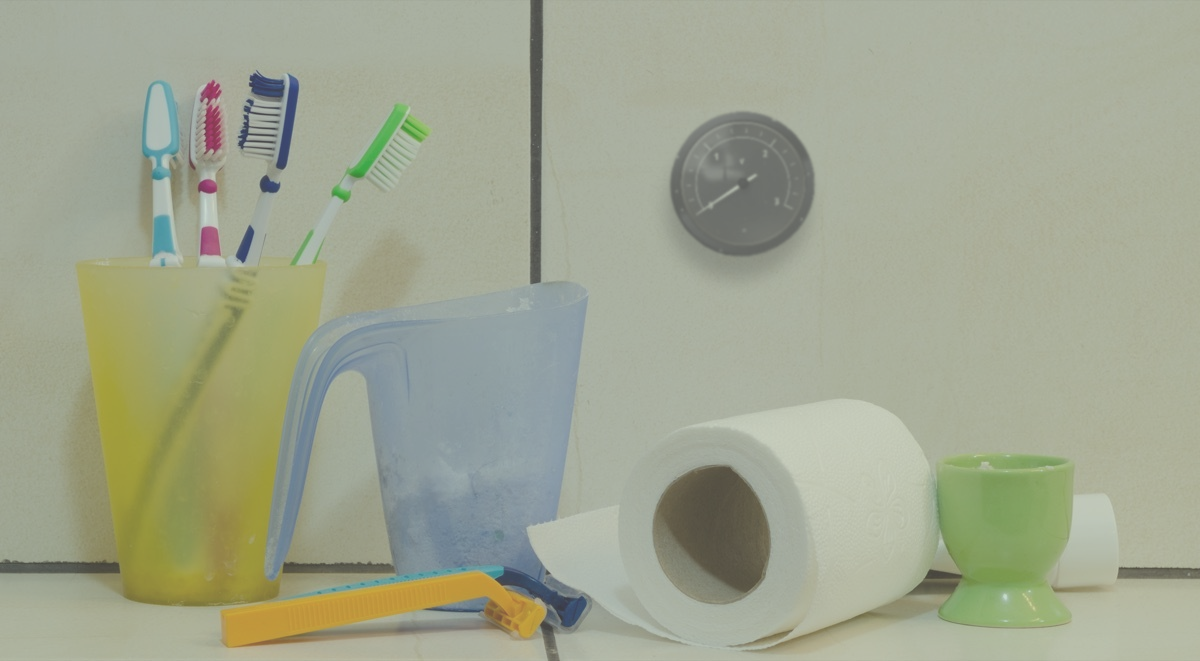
value=0 unit=V
